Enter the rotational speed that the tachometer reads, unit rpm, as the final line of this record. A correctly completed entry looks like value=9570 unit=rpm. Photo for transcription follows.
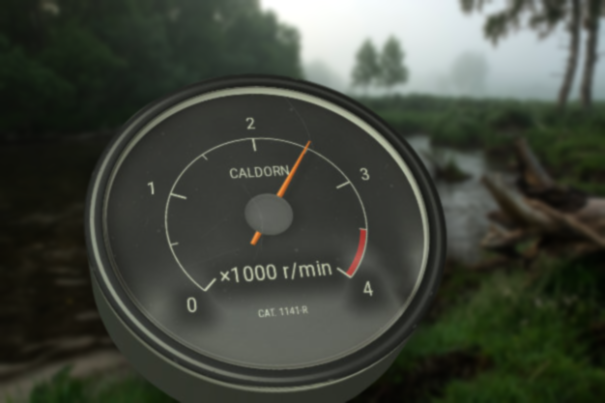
value=2500 unit=rpm
